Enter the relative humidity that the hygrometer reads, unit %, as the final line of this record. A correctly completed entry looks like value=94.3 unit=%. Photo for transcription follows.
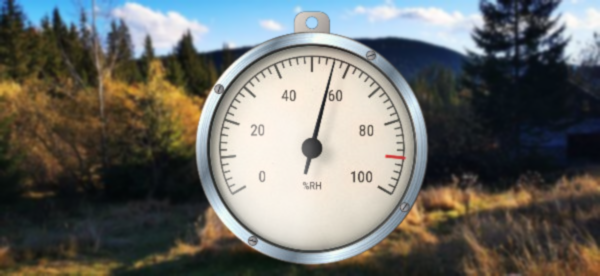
value=56 unit=%
